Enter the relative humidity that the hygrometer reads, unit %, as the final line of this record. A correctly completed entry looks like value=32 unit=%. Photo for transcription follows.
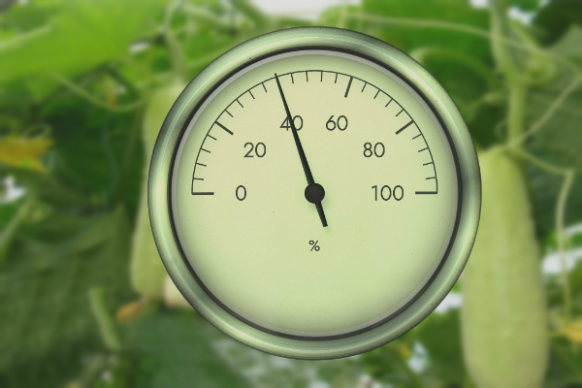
value=40 unit=%
